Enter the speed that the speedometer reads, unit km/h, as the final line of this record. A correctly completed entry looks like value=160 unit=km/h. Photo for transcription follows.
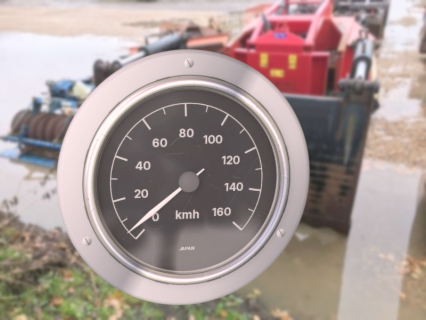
value=5 unit=km/h
